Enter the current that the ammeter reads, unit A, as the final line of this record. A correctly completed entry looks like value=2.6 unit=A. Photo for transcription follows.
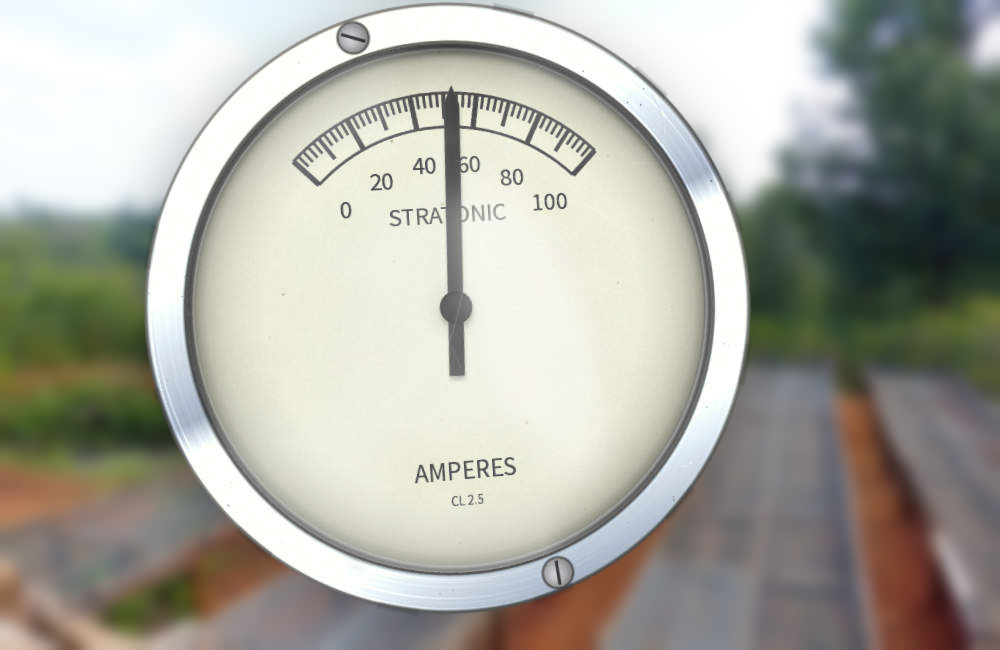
value=52 unit=A
